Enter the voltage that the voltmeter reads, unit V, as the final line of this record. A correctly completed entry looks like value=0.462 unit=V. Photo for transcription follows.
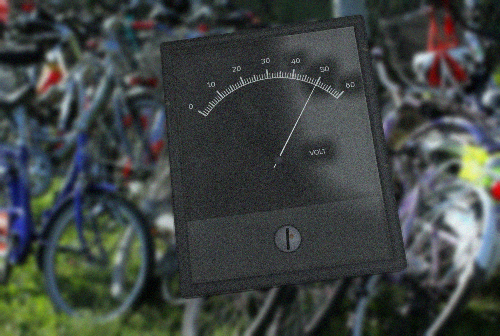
value=50 unit=V
